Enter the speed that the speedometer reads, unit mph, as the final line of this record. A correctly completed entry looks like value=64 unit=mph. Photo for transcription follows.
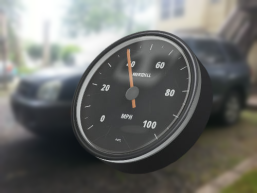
value=40 unit=mph
